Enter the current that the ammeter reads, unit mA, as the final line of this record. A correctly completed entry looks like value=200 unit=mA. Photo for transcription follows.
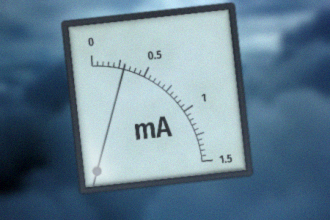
value=0.3 unit=mA
